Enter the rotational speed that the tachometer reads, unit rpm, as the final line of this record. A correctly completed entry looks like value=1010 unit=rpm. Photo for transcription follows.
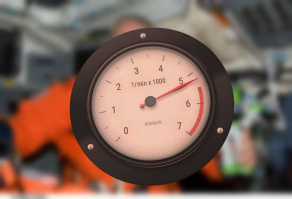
value=5250 unit=rpm
